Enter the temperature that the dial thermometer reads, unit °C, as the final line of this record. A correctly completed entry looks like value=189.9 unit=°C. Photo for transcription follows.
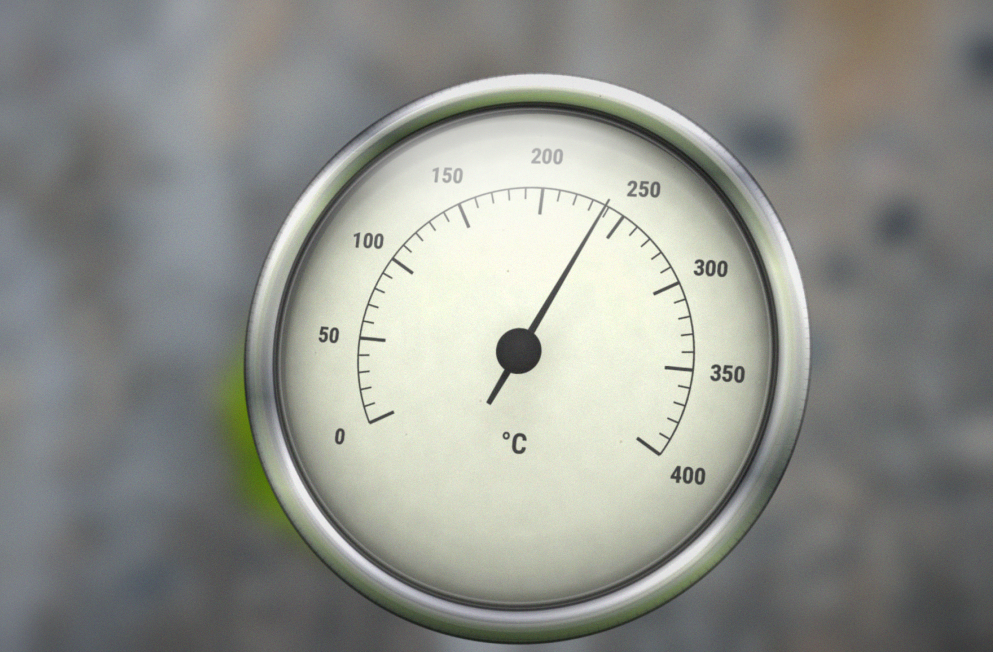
value=240 unit=°C
